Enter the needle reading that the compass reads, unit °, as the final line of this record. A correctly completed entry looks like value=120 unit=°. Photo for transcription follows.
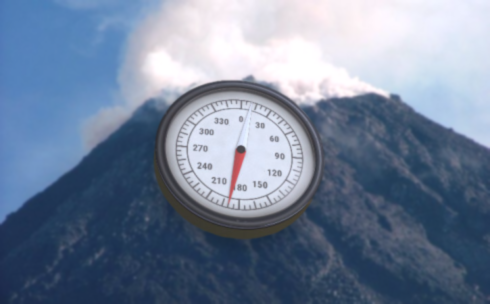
value=190 unit=°
